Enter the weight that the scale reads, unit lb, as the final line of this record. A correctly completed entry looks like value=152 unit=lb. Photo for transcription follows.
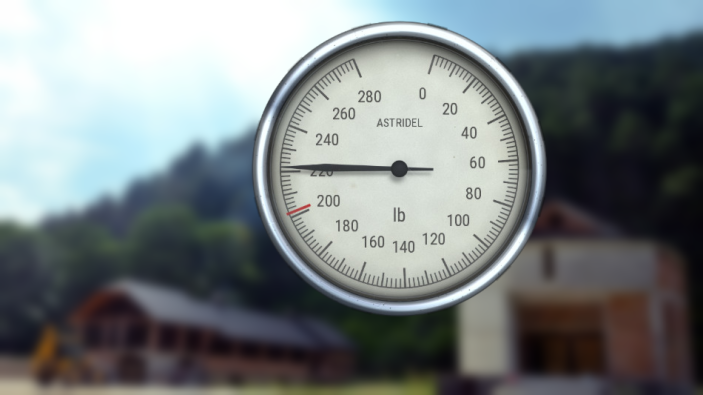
value=222 unit=lb
